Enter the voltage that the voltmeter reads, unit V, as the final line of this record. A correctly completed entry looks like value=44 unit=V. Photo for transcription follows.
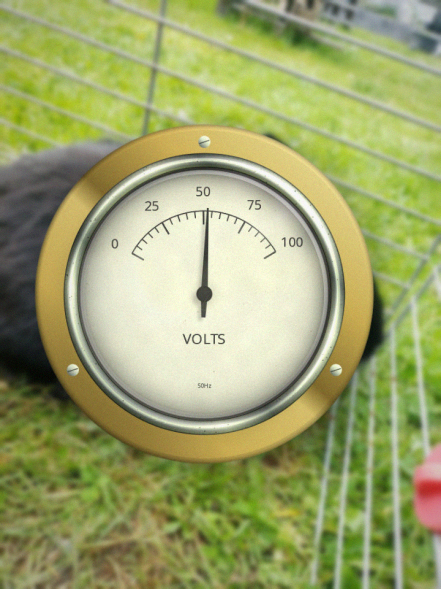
value=52.5 unit=V
